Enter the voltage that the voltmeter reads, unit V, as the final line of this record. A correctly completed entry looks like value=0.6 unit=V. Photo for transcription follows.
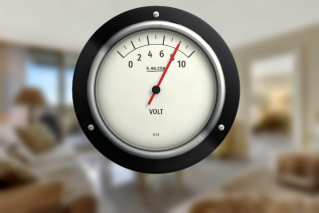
value=8 unit=V
